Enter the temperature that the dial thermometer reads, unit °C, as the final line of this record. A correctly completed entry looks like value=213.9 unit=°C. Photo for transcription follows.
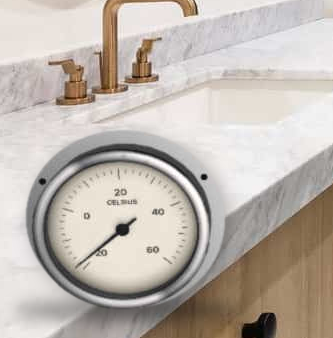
value=-18 unit=°C
